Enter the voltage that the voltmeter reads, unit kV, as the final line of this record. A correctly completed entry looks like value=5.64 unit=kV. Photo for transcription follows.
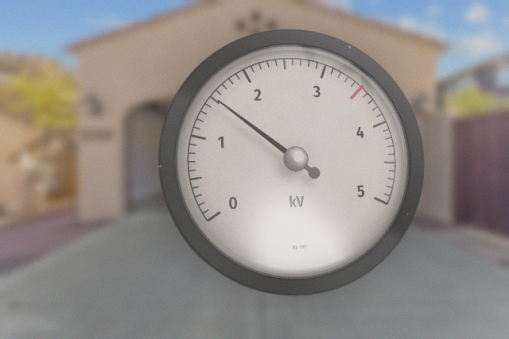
value=1.5 unit=kV
